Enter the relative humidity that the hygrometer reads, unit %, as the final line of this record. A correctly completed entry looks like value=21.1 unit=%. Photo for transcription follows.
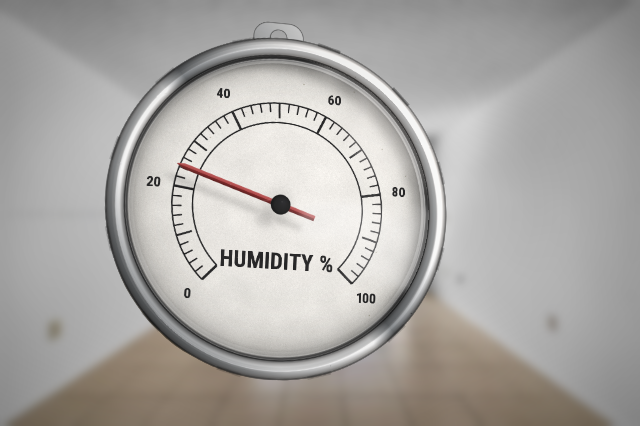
value=24 unit=%
